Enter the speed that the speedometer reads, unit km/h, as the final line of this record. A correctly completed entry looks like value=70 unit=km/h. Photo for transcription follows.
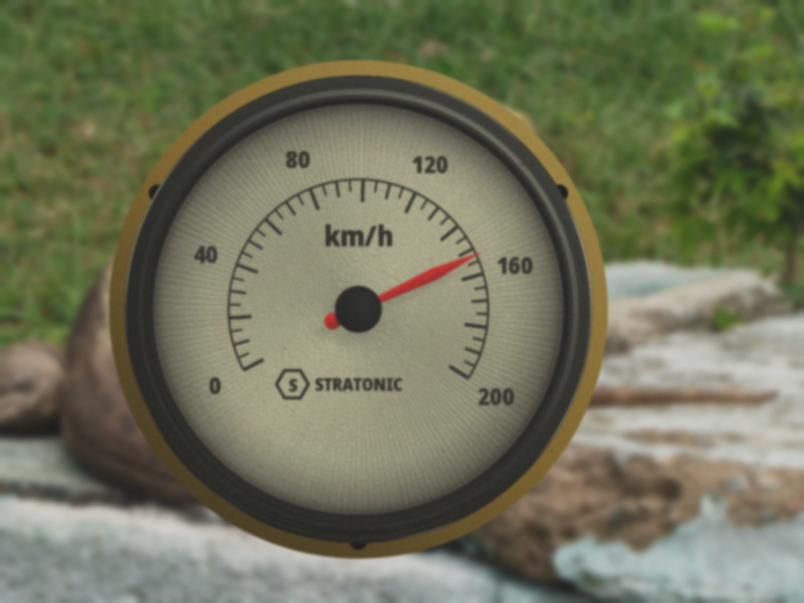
value=152.5 unit=km/h
